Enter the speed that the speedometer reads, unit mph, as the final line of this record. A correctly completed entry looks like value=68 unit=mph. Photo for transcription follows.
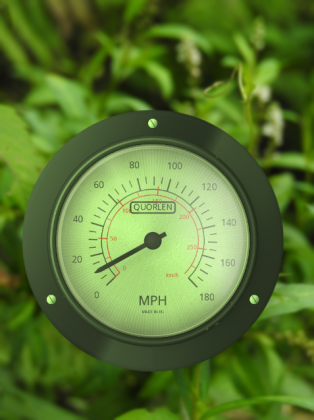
value=10 unit=mph
